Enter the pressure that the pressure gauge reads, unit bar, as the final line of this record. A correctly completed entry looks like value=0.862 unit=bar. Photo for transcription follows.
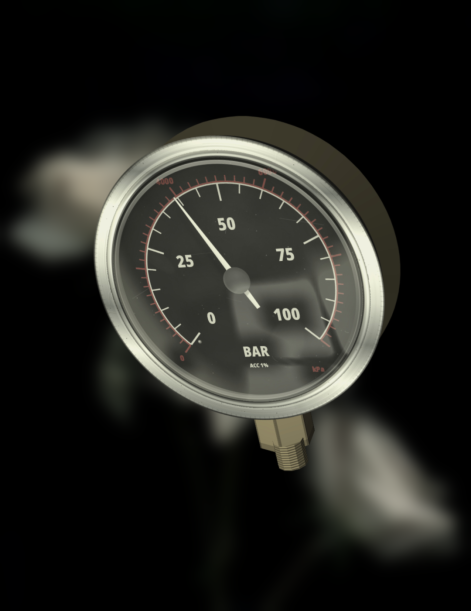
value=40 unit=bar
